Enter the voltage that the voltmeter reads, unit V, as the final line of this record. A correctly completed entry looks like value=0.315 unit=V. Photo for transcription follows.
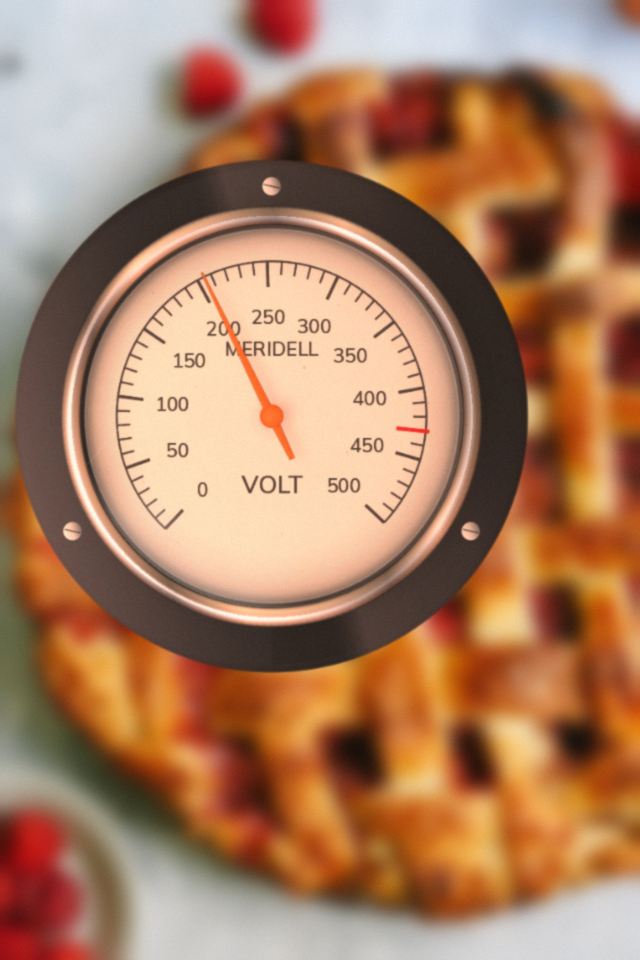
value=205 unit=V
